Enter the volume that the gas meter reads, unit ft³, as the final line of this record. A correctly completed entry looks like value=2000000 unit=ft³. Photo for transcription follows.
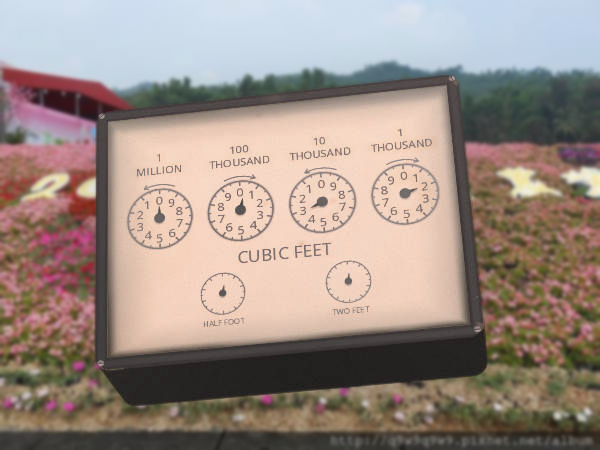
value=3200 unit=ft³
